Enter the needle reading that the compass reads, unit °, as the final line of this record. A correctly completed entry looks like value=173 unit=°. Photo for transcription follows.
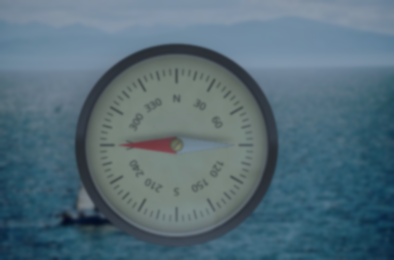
value=270 unit=°
